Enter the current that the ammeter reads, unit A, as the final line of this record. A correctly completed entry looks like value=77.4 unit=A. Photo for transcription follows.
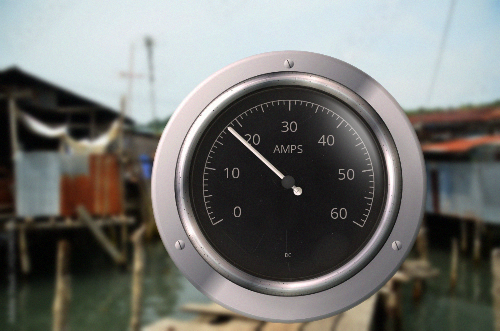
value=18 unit=A
